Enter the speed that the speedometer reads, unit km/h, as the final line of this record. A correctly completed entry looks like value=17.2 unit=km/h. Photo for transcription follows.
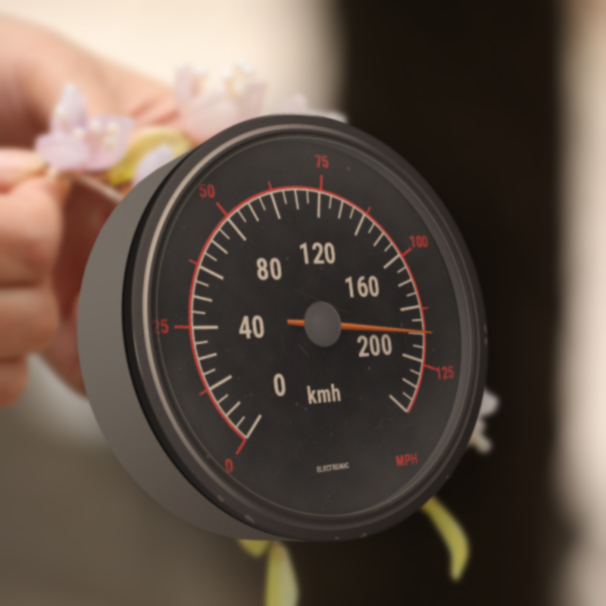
value=190 unit=km/h
